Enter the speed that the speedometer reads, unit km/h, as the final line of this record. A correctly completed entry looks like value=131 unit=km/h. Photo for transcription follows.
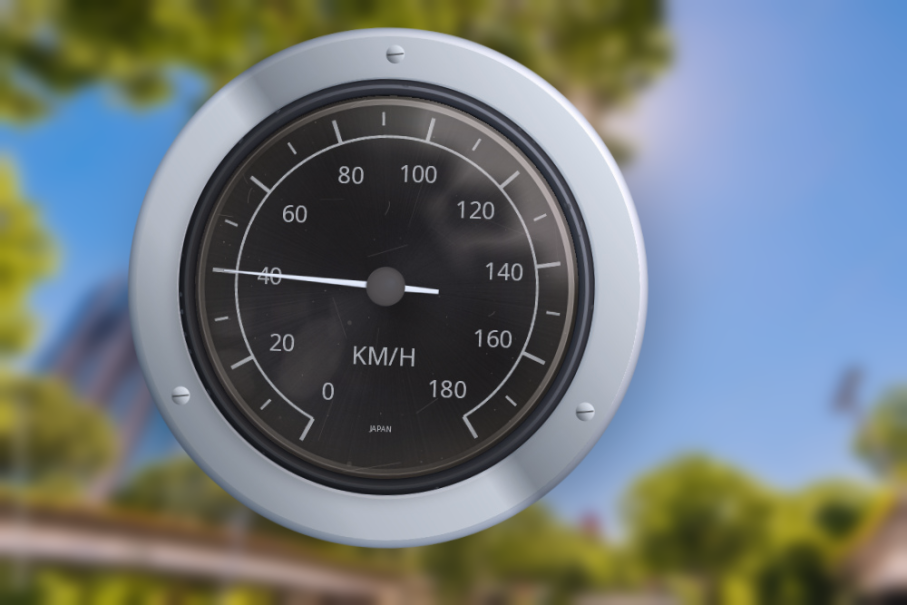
value=40 unit=km/h
